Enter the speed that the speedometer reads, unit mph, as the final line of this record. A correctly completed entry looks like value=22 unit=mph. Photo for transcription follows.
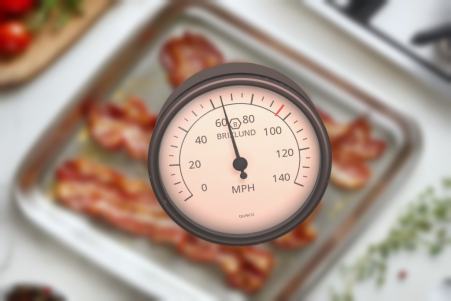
value=65 unit=mph
